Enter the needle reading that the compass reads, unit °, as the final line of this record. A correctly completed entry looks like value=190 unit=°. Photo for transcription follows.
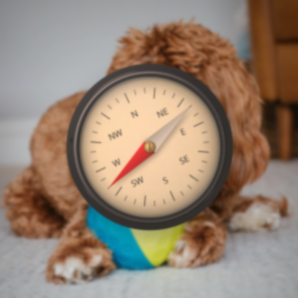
value=250 unit=°
